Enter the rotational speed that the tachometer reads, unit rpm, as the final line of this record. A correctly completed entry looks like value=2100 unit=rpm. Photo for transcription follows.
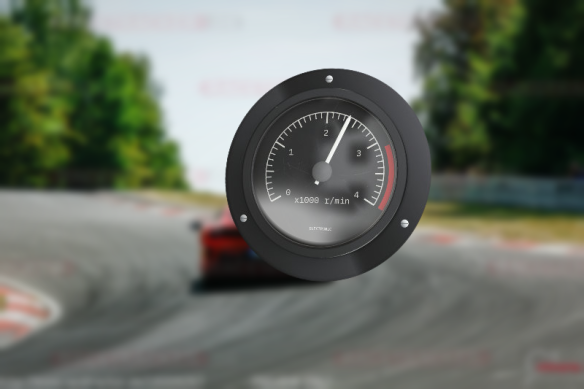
value=2400 unit=rpm
